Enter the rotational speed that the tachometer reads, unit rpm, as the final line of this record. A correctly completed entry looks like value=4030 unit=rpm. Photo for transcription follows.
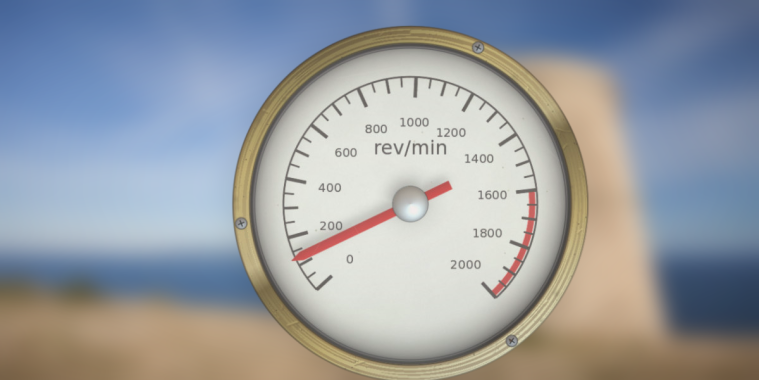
value=125 unit=rpm
